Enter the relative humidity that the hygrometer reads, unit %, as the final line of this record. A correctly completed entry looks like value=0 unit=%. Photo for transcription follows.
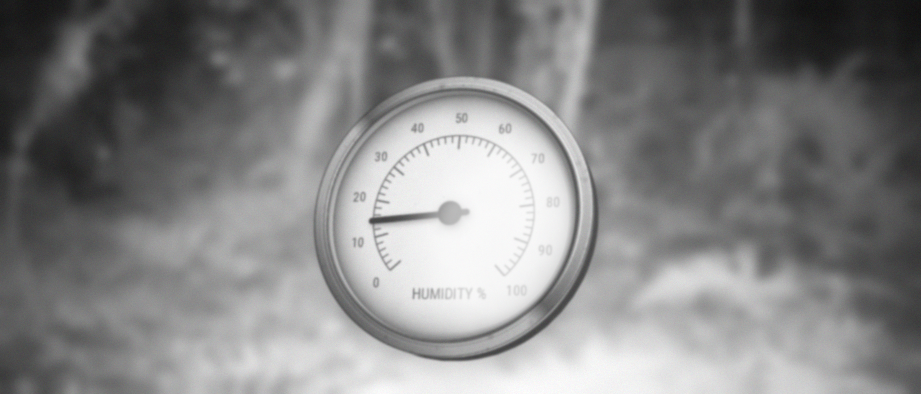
value=14 unit=%
